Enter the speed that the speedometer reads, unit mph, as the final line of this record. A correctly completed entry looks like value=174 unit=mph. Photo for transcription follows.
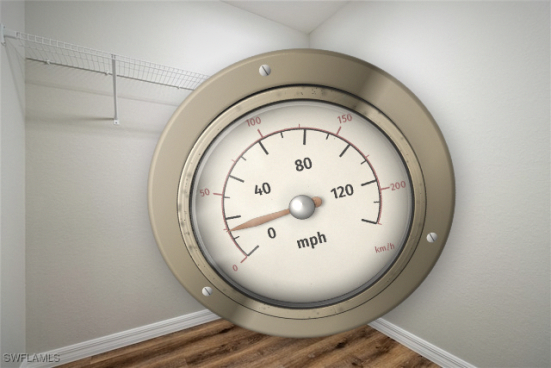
value=15 unit=mph
